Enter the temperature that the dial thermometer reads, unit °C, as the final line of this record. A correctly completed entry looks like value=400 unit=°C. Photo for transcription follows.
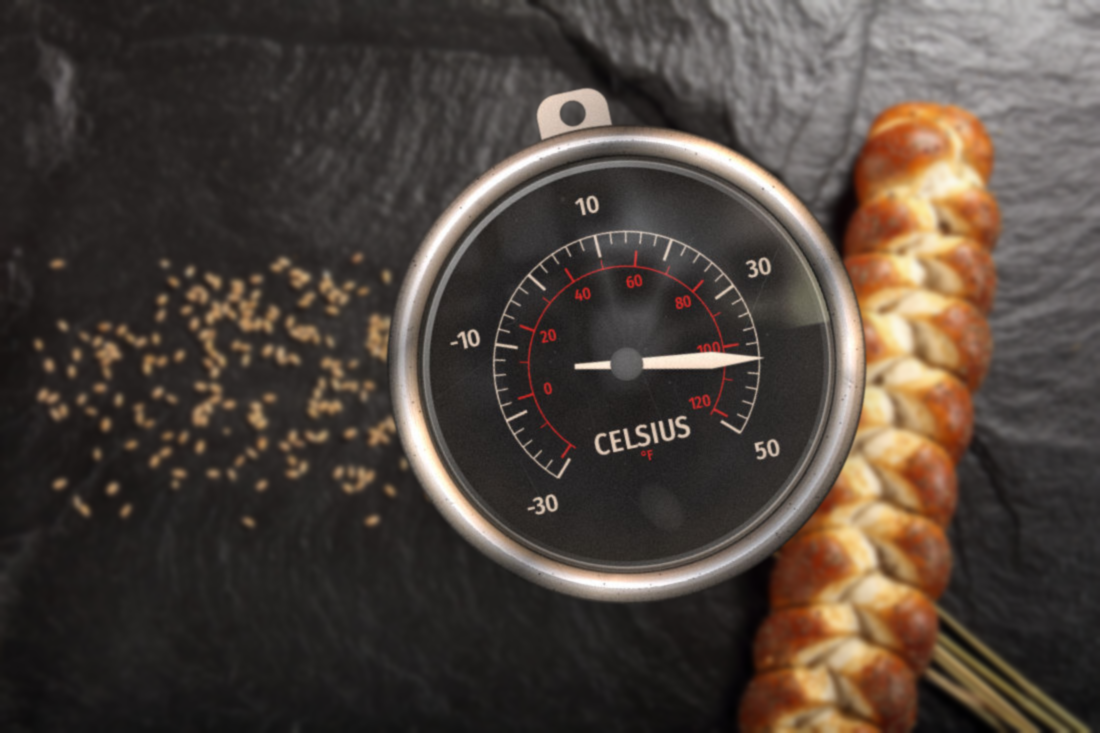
value=40 unit=°C
